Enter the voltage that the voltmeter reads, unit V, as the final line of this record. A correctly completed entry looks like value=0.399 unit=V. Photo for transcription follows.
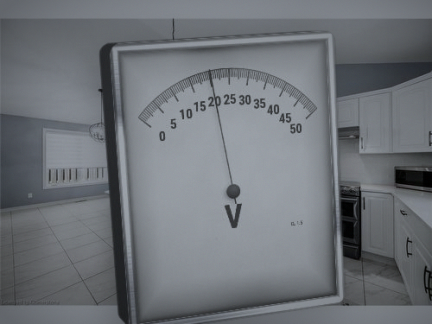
value=20 unit=V
